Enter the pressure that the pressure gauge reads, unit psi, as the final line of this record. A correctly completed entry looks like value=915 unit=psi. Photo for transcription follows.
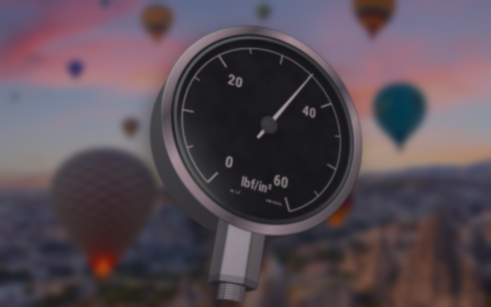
value=35 unit=psi
